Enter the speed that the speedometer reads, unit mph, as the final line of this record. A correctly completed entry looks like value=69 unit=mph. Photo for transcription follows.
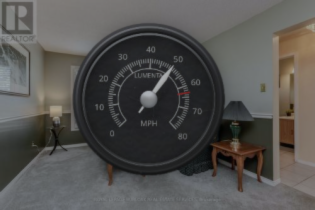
value=50 unit=mph
